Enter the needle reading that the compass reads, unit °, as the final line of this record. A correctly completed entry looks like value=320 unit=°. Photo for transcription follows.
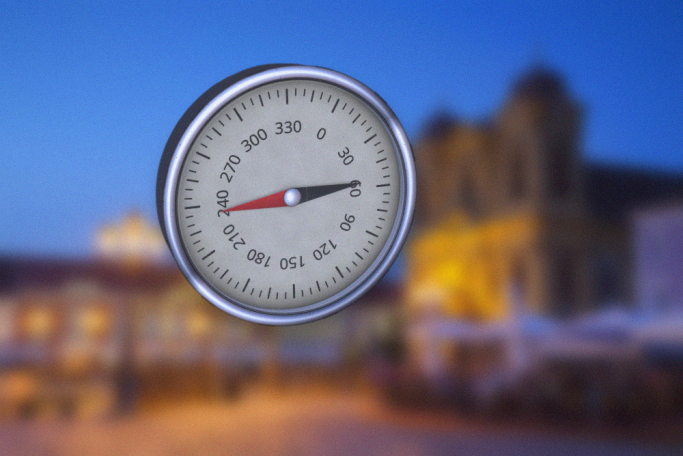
value=235 unit=°
